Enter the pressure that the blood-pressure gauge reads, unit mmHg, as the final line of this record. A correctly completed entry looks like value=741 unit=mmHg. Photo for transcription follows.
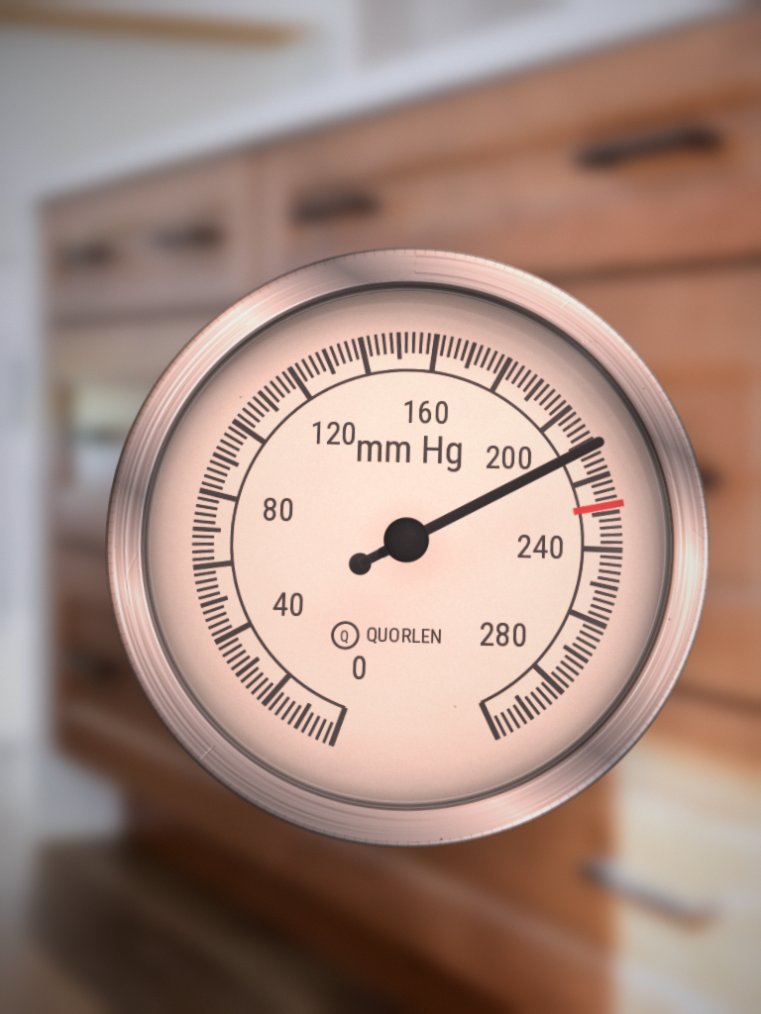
value=212 unit=mmHg
